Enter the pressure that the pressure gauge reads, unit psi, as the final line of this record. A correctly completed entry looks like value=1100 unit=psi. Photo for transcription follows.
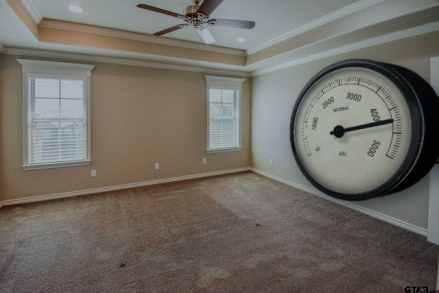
value=4250 unit=psi
